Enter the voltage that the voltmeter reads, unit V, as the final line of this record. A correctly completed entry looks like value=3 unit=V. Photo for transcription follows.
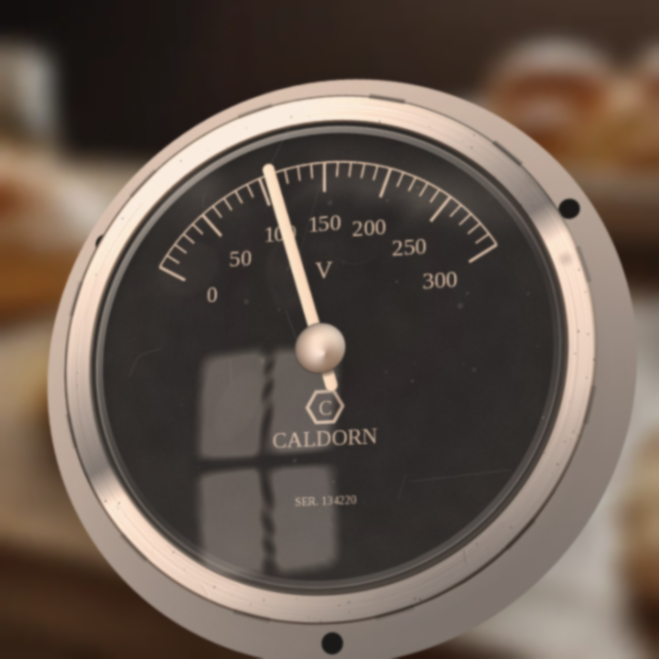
value=110 unit=V
